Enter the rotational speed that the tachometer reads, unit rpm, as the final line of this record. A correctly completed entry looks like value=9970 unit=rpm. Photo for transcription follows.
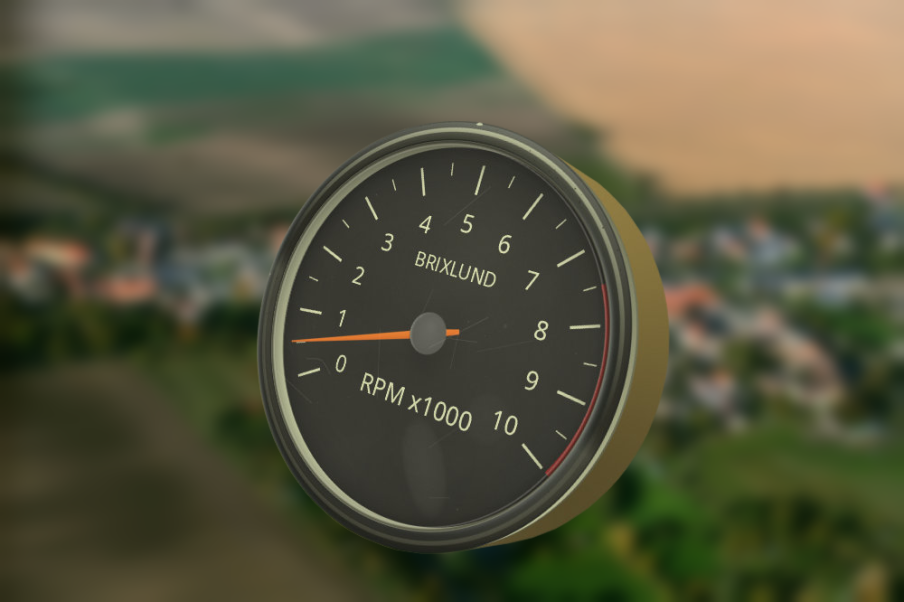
value=500 unit=rpm
